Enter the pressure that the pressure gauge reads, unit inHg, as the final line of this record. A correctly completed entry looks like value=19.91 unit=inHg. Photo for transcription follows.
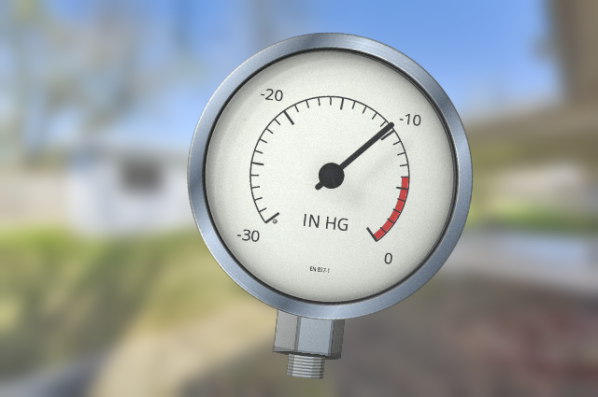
value=-10.5 unit=inHg
